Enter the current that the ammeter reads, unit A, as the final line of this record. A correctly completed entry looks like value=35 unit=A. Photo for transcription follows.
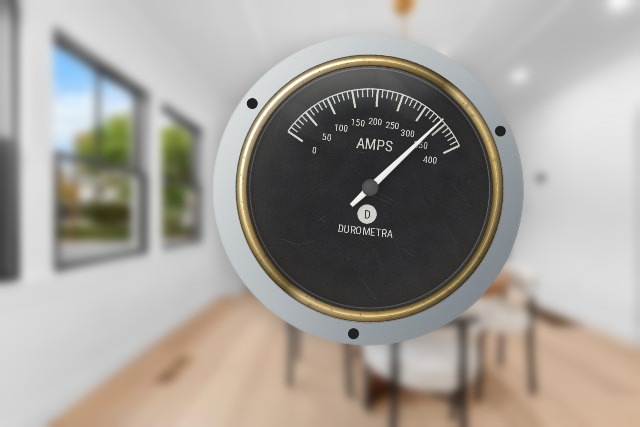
value=340 unit=A
